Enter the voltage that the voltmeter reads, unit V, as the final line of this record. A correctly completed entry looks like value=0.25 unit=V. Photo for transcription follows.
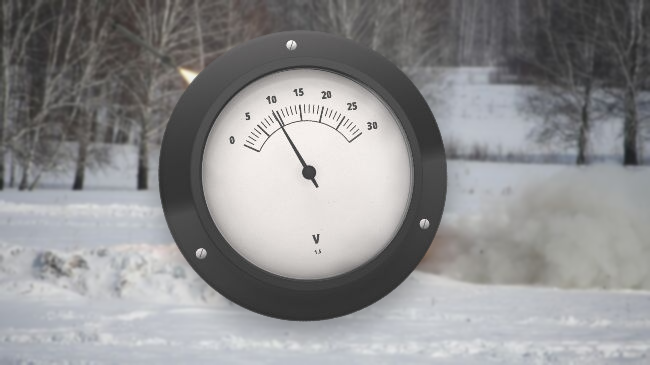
value=9 unit=V
